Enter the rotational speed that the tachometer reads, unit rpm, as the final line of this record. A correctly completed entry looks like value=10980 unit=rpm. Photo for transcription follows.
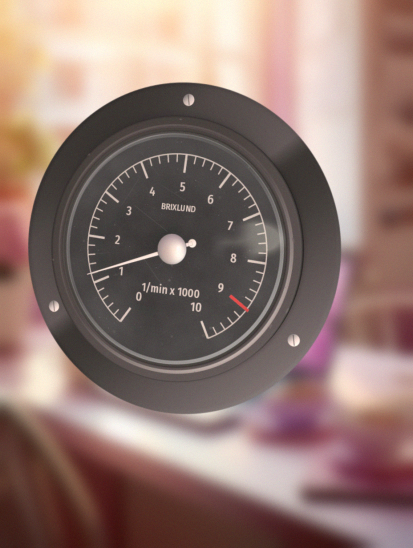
value=1200 unit=rpm
